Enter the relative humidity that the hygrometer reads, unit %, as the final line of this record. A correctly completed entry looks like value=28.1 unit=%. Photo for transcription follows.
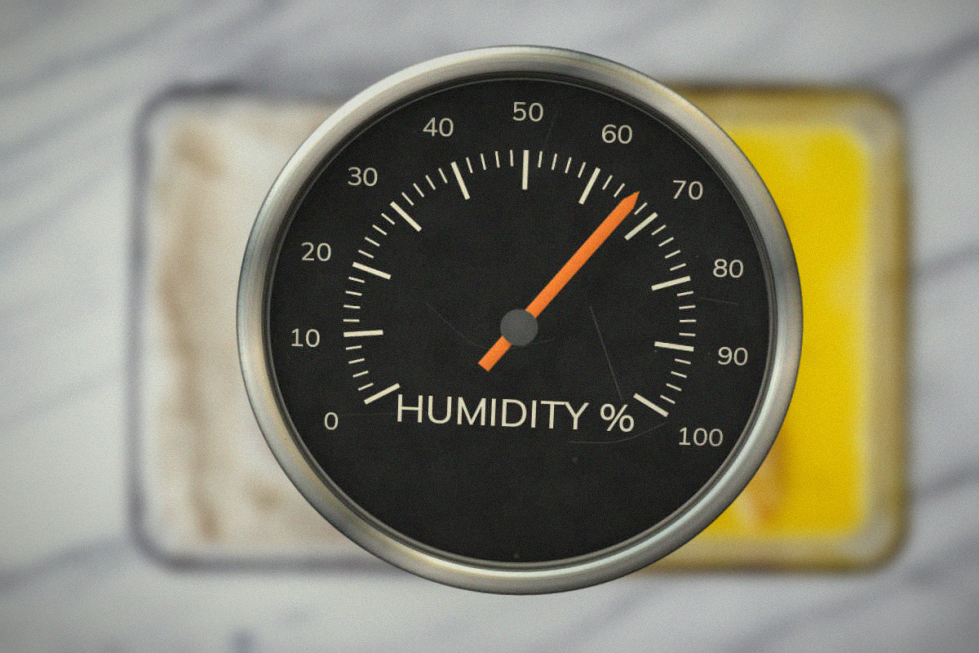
value=66 unit=%
